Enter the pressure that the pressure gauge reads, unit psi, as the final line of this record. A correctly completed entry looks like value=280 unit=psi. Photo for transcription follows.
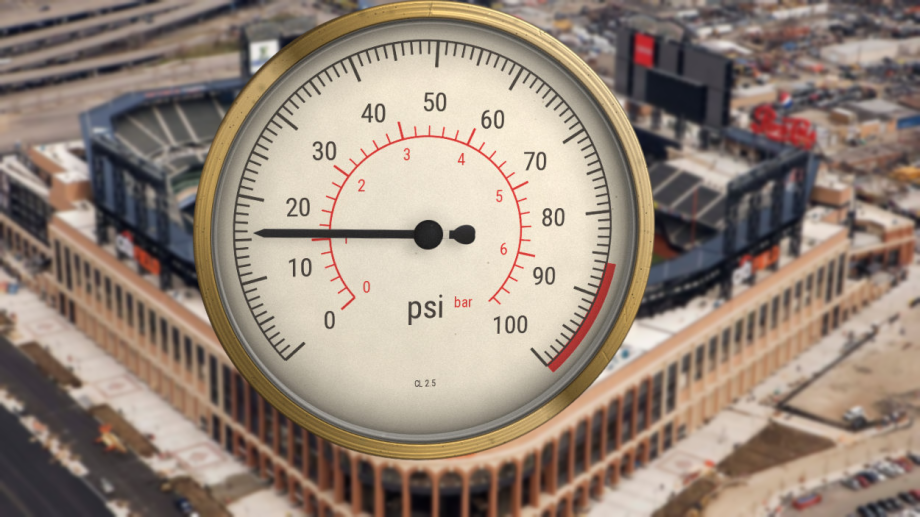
value=16 unit=psi
